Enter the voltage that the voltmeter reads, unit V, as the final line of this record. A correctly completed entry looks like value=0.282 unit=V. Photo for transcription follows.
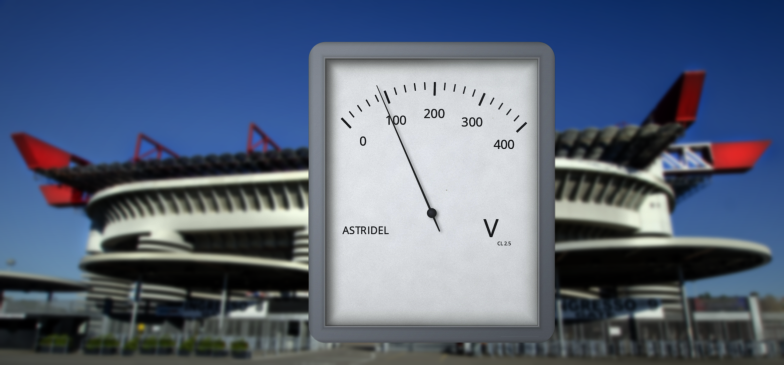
value=90 unit=V
